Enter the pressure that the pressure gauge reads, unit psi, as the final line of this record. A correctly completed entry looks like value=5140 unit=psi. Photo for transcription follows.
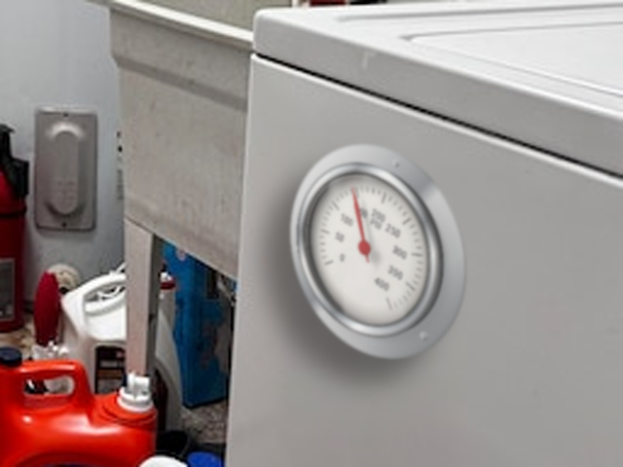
value=150 unit=psi
